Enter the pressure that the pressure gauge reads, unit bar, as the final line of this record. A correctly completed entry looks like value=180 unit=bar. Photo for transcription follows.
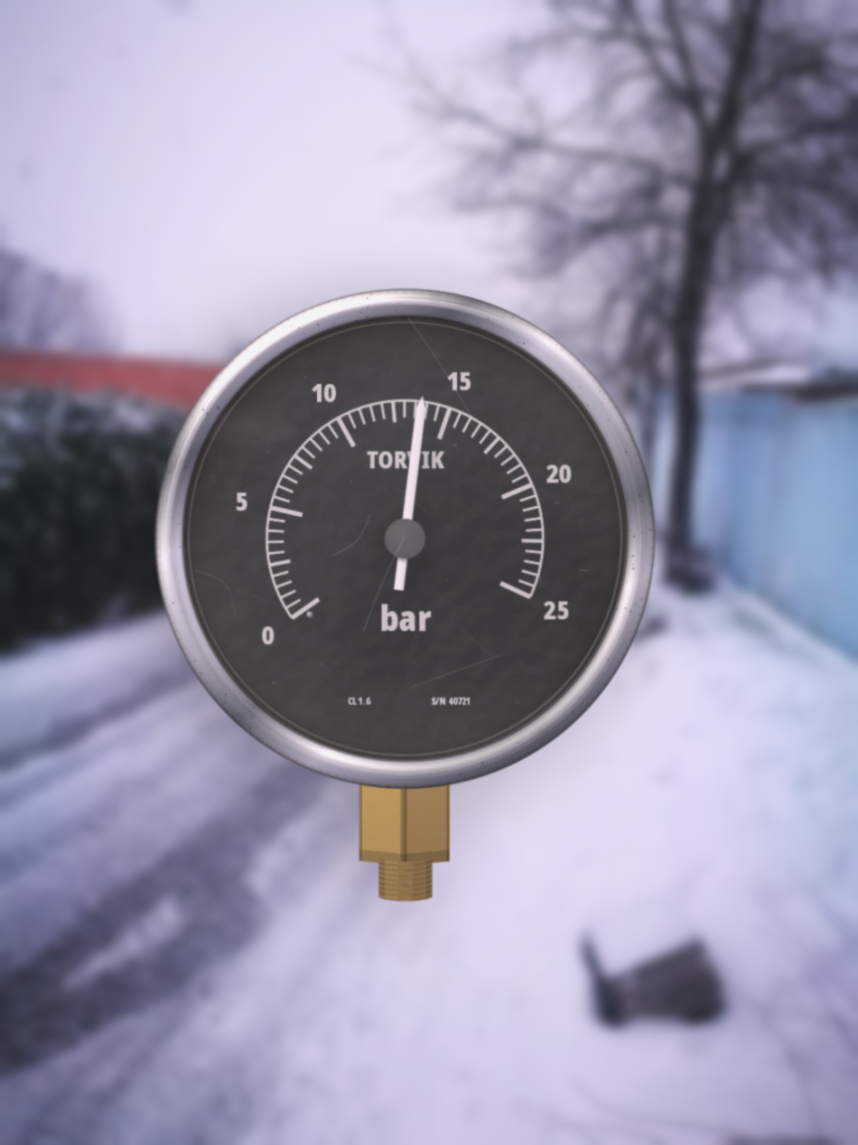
value=13.75 unit=bar
